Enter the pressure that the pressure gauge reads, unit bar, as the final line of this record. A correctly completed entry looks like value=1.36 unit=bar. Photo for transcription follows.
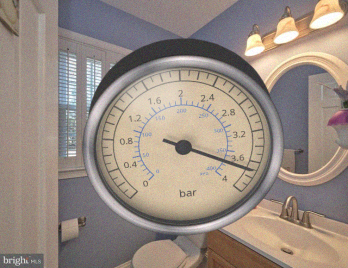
value=3.7 unit=bar
